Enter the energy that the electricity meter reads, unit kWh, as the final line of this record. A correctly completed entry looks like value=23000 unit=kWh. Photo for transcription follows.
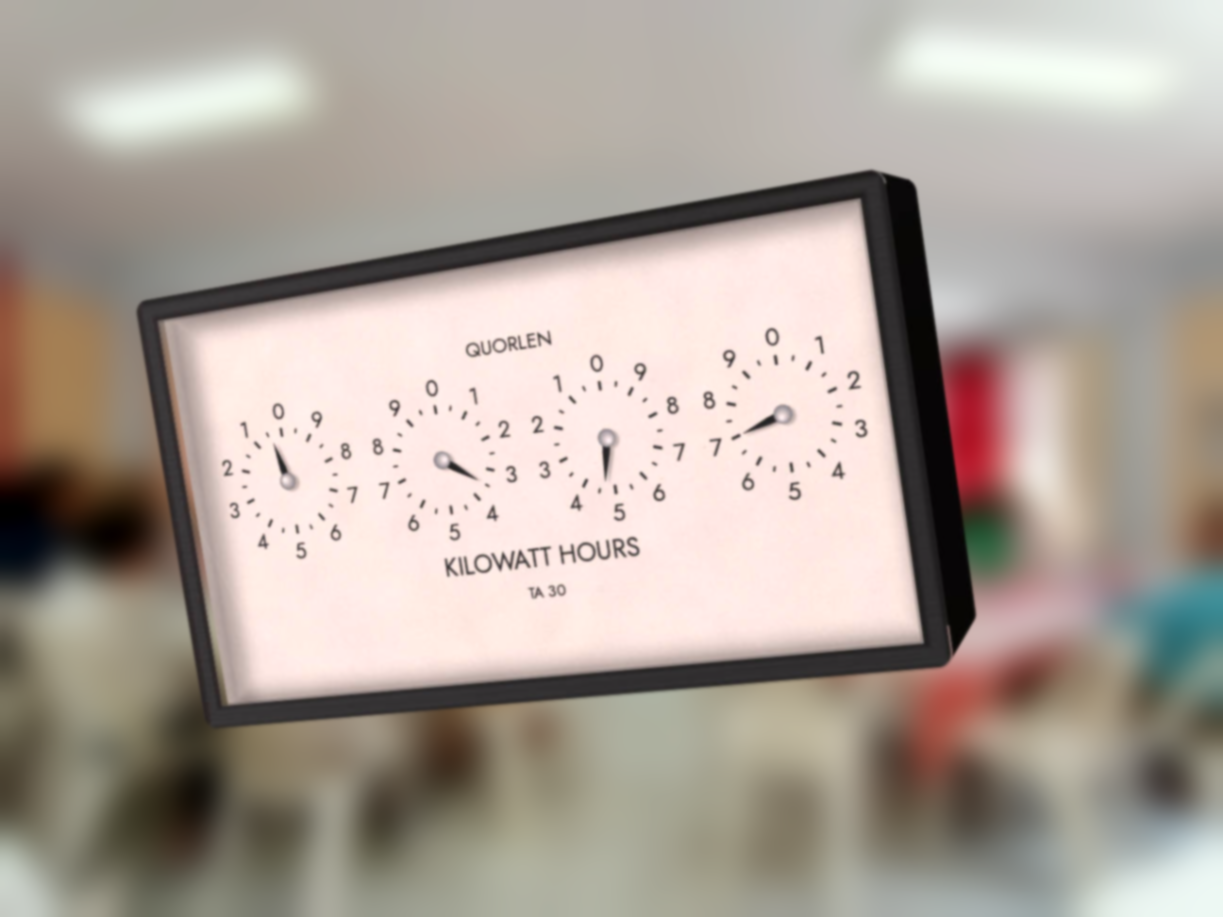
value=347 unit=kWh
